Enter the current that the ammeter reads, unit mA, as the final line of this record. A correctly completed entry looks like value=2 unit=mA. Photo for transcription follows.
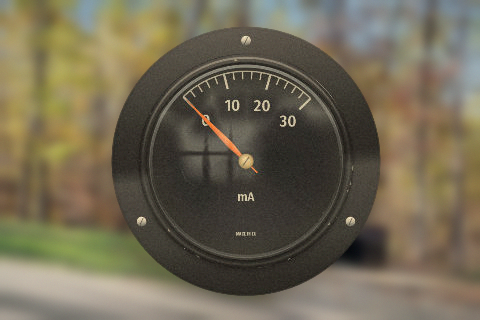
value=0 unit=mA
